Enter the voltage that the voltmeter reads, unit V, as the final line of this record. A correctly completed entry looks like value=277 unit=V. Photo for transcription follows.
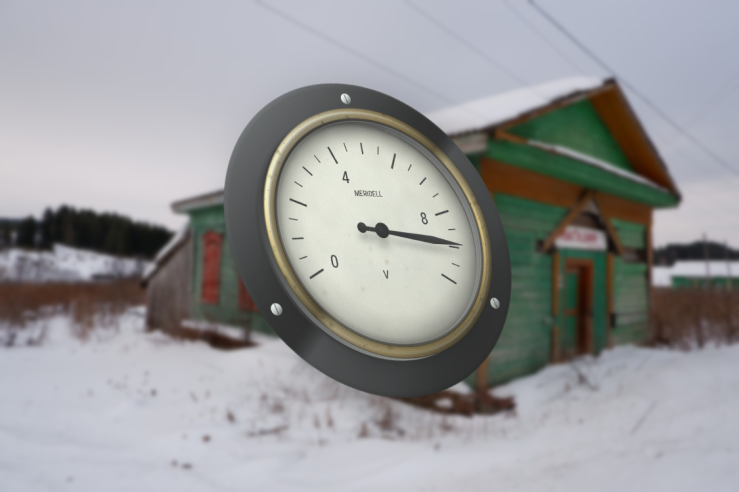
value=9 unit=V
